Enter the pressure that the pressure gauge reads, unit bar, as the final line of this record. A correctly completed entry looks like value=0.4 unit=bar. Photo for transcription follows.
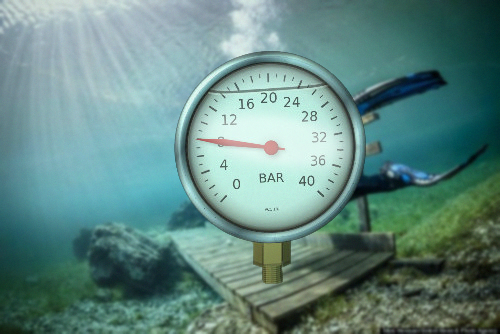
value=8 unit=bar
